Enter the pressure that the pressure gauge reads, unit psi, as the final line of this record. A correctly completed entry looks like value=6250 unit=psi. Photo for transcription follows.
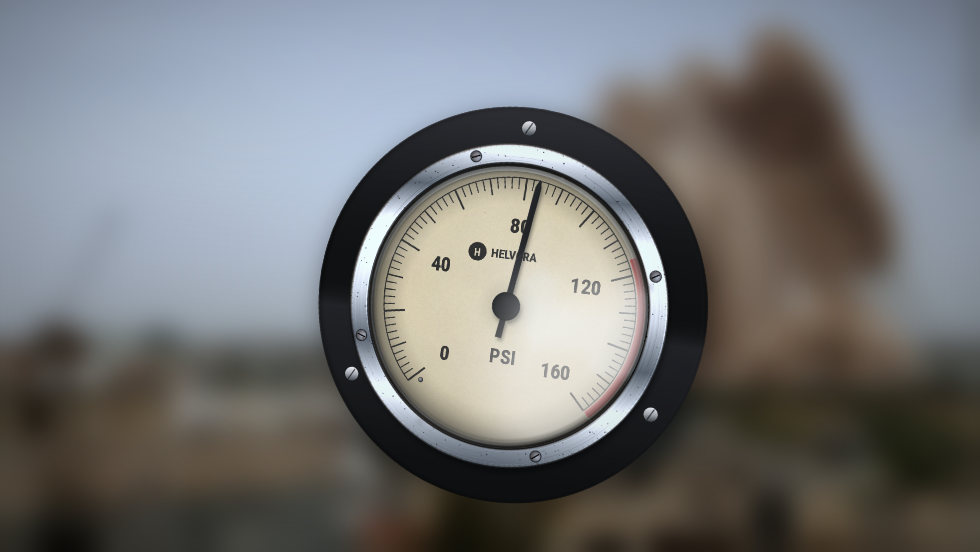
value=84 unit=psi
